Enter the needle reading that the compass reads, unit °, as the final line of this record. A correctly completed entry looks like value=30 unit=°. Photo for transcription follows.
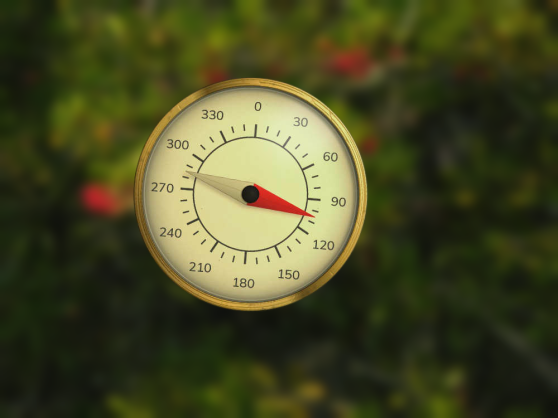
value=105 unit=°
